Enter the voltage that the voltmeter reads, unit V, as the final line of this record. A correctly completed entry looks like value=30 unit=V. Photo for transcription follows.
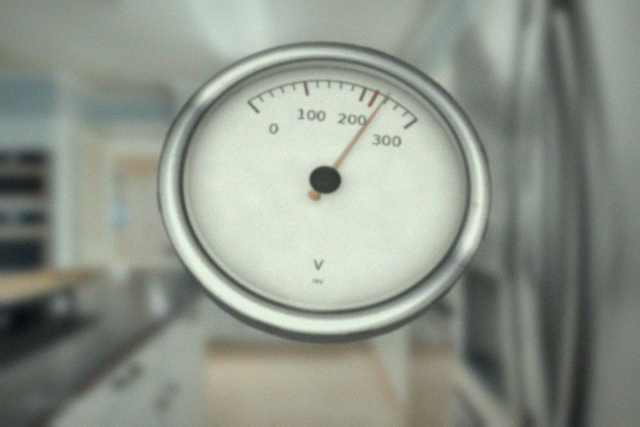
value=240 unit=V
